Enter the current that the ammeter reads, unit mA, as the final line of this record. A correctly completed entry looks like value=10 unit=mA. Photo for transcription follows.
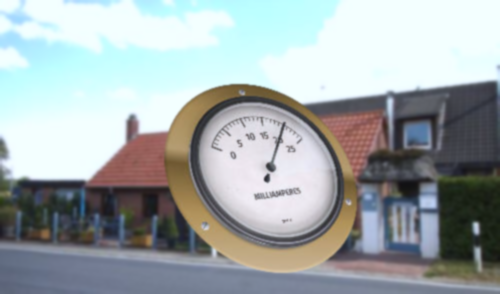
value=20 unit=mA
